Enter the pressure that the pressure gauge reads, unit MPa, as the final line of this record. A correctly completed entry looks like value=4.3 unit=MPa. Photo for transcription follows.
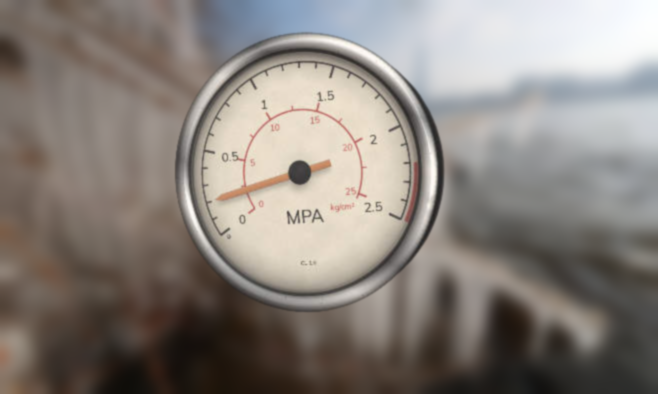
value=0.2 unit=MPa
